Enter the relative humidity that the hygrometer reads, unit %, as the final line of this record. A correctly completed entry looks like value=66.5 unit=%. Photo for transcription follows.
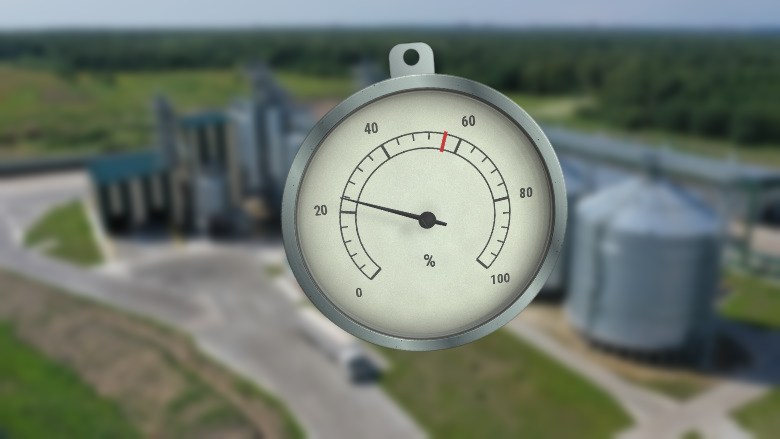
value=24 unit=%
